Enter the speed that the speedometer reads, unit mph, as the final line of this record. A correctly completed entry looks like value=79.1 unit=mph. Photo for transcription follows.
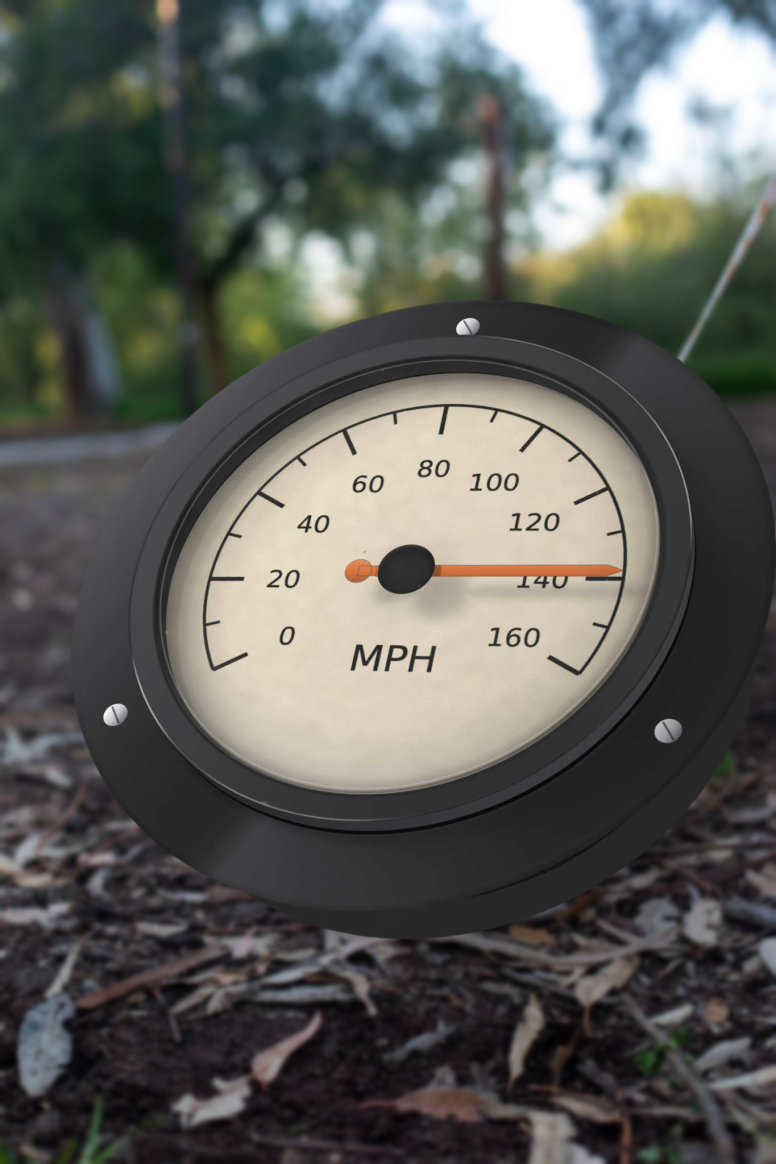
value=140 unit=mph
